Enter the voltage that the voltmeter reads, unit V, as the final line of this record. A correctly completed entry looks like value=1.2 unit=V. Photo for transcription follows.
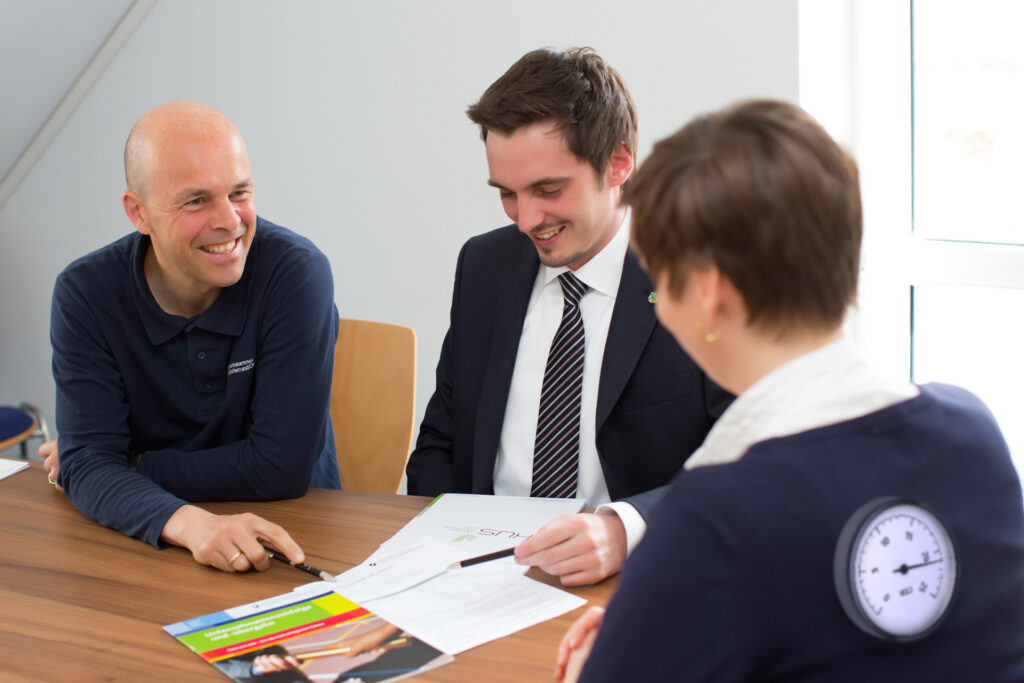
value=21 unit=V
